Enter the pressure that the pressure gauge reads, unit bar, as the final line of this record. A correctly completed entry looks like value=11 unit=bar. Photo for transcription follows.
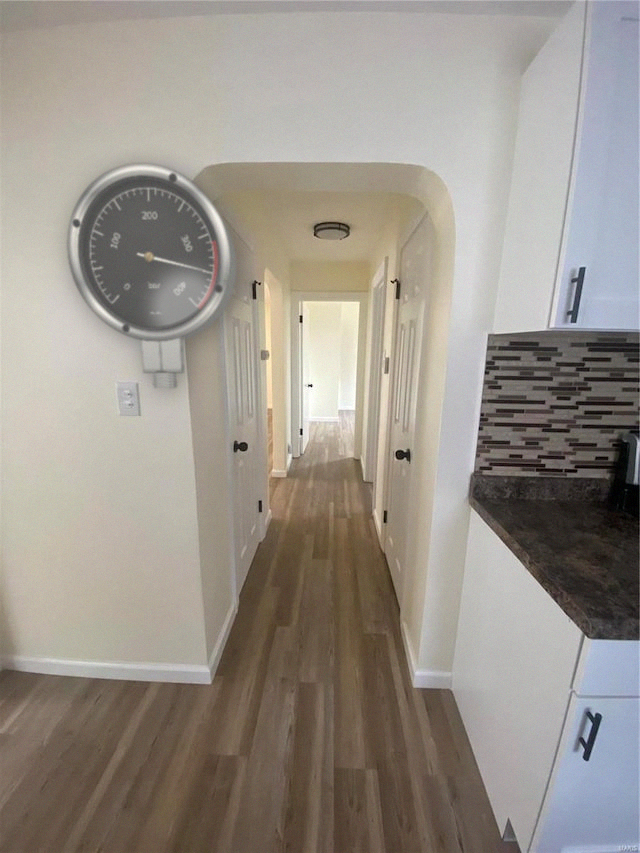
value=350 unit=bar
